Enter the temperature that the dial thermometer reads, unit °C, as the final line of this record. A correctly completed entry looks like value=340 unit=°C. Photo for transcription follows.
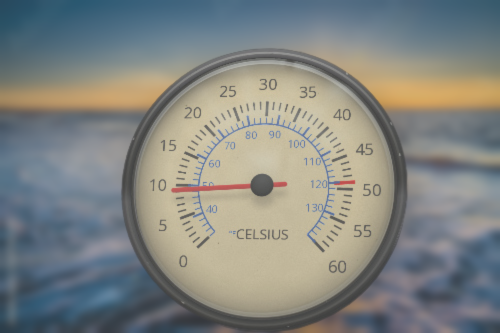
value=9 unit=°C
